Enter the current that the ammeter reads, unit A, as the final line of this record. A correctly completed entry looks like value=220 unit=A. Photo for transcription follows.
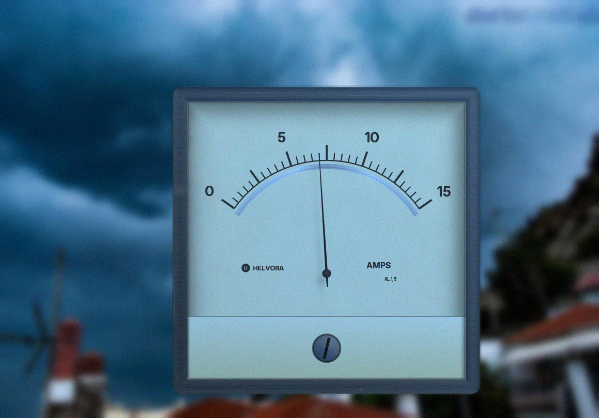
value=7 unit=A
